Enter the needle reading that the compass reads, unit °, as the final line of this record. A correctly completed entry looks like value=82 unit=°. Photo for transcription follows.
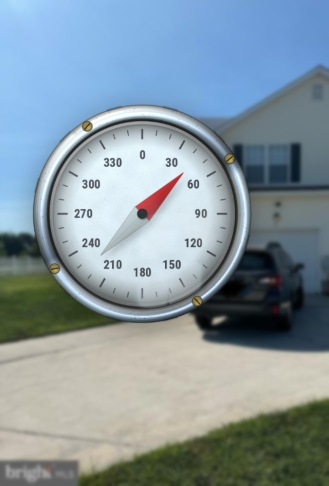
value=45 unit=°
